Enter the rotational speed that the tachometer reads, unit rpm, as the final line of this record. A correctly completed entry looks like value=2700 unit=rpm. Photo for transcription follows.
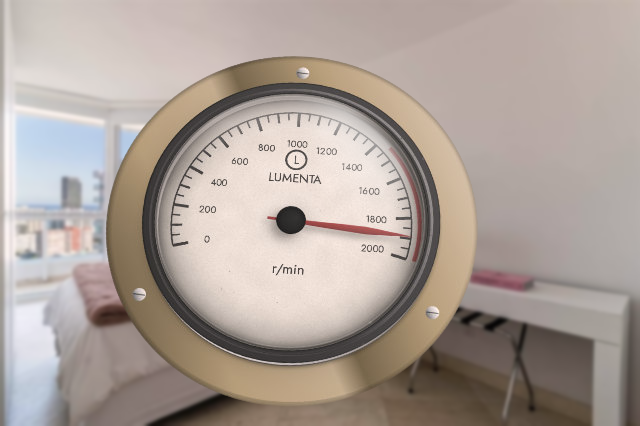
value=1900 unit=rpm
